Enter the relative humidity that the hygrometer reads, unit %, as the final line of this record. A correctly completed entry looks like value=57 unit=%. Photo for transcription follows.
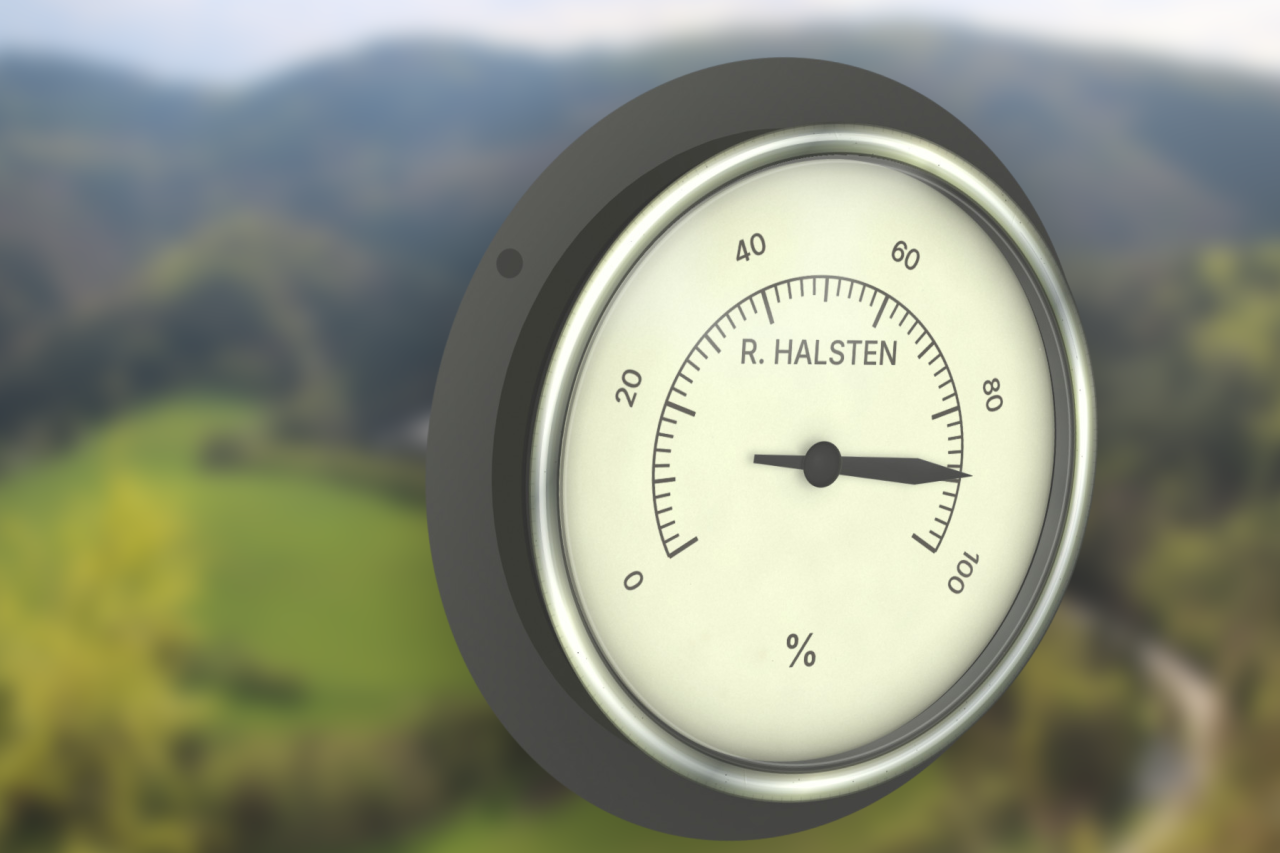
value=89 unit=%
